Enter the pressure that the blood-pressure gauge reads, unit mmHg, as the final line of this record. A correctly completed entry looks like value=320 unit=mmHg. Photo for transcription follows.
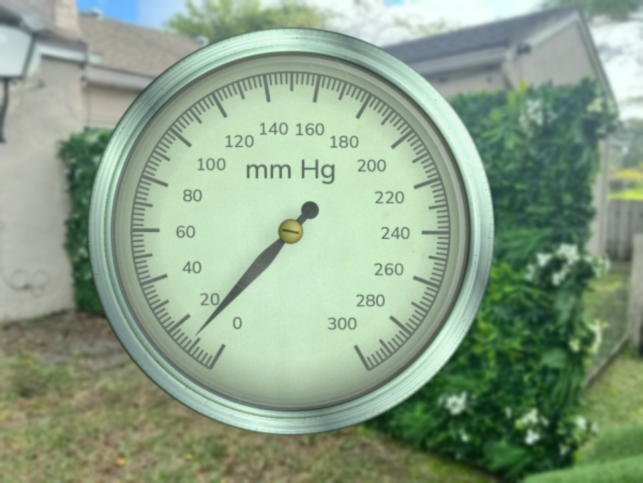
value=12 unit=mmHg
